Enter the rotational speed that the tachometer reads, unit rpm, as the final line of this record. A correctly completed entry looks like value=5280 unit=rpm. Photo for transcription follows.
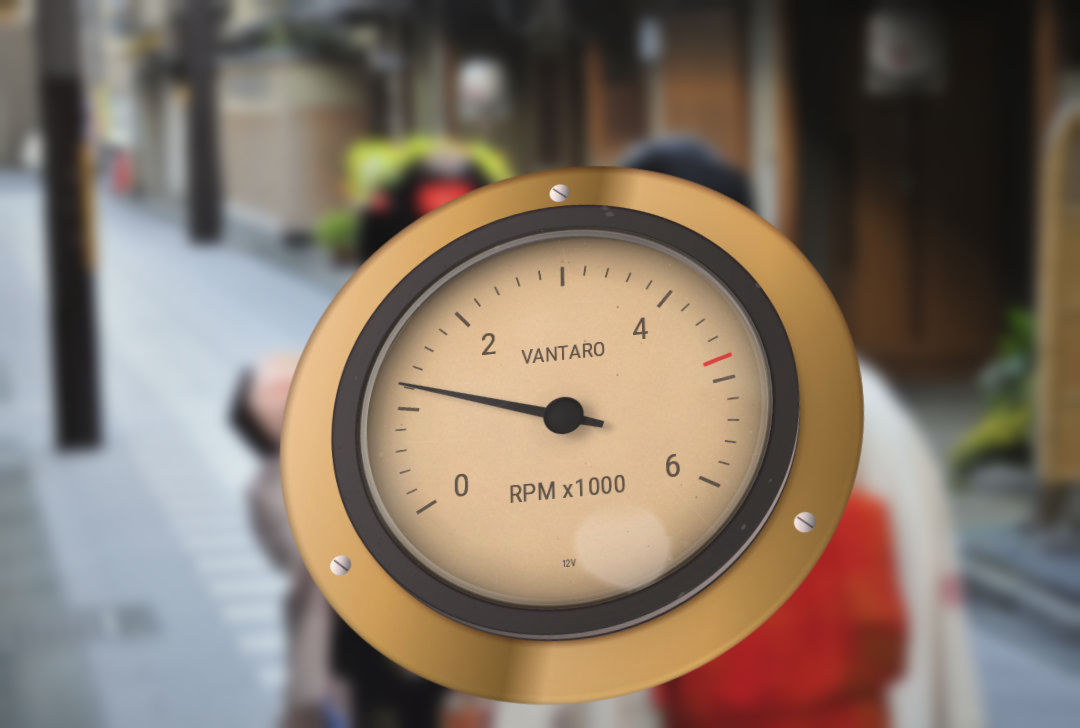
value=1200 unit=rpm
